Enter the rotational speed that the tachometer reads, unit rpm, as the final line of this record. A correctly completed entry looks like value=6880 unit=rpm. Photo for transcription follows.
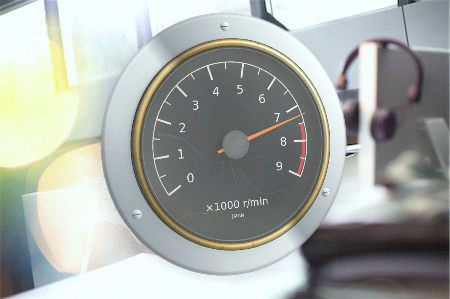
value=7250 unit=rpm
